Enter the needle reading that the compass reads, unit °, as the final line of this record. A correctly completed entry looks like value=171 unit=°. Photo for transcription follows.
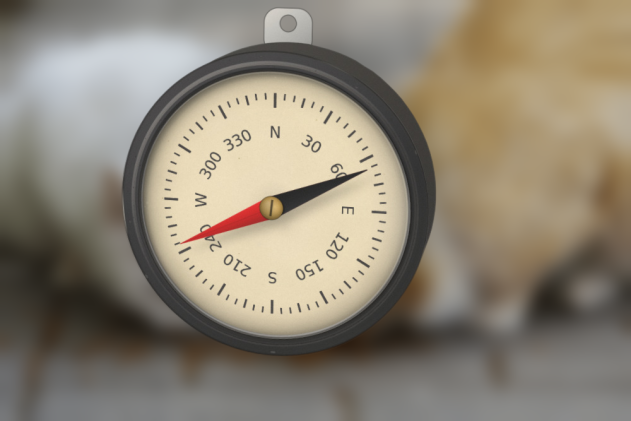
value=245 unit=°
